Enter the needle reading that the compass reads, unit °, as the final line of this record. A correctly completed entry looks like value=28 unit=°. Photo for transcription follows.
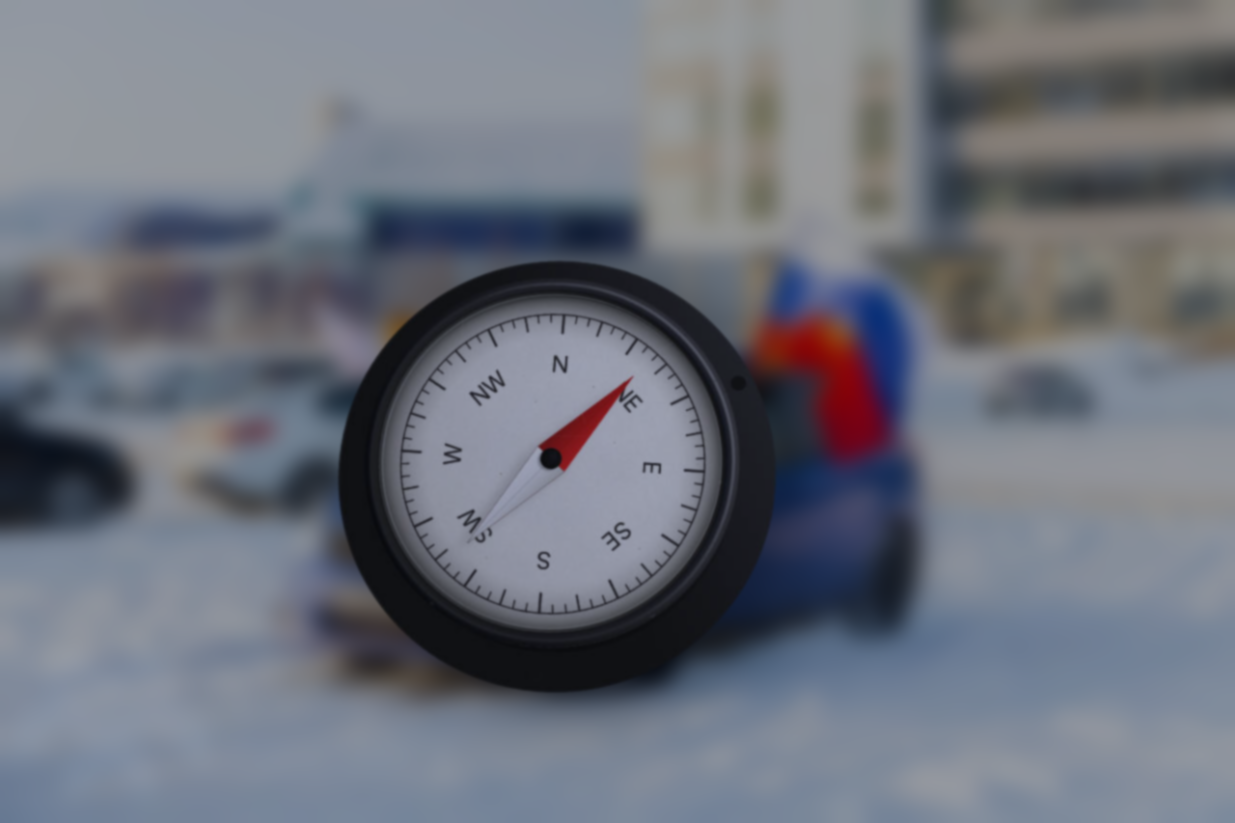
value=40 unit=°
